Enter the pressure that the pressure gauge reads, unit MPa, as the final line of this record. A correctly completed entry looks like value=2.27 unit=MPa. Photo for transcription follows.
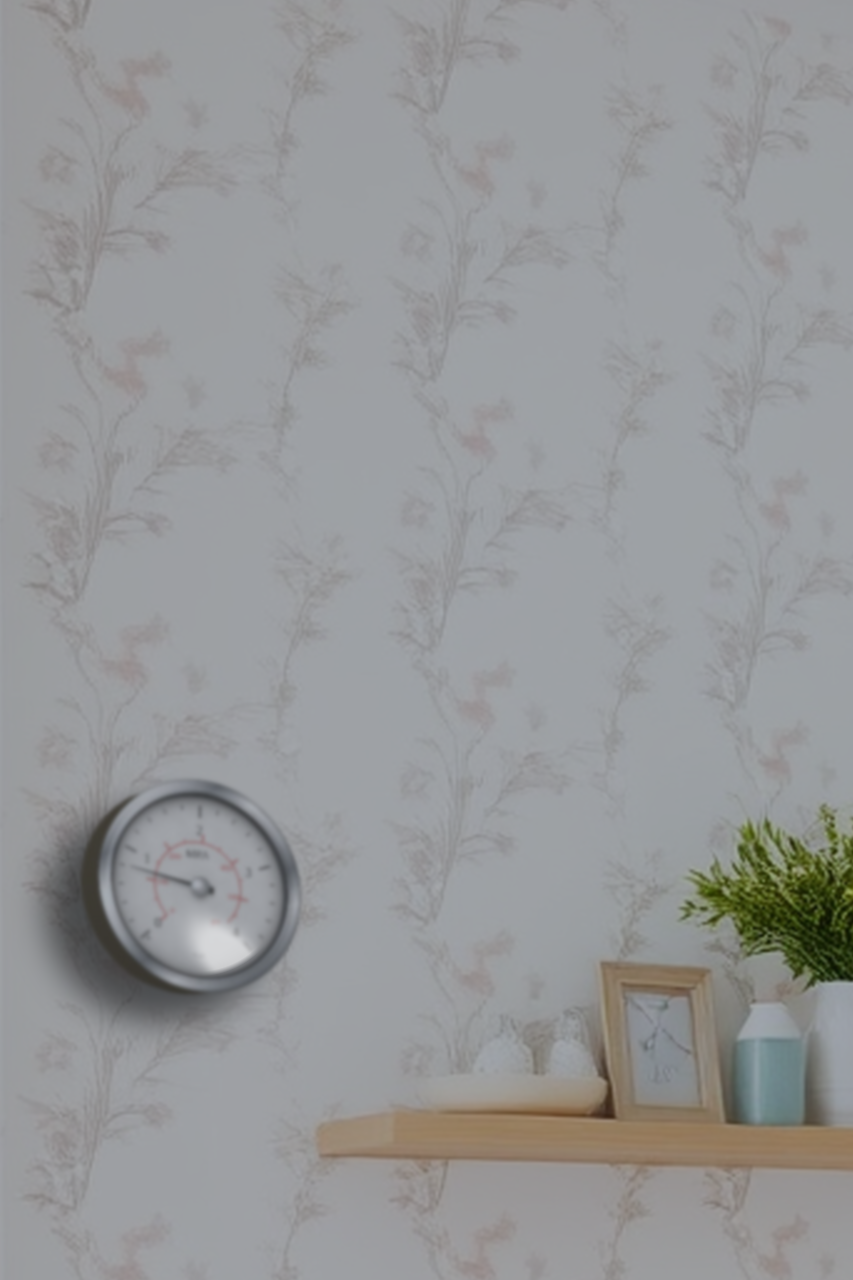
value=0.8 unit=MPa
